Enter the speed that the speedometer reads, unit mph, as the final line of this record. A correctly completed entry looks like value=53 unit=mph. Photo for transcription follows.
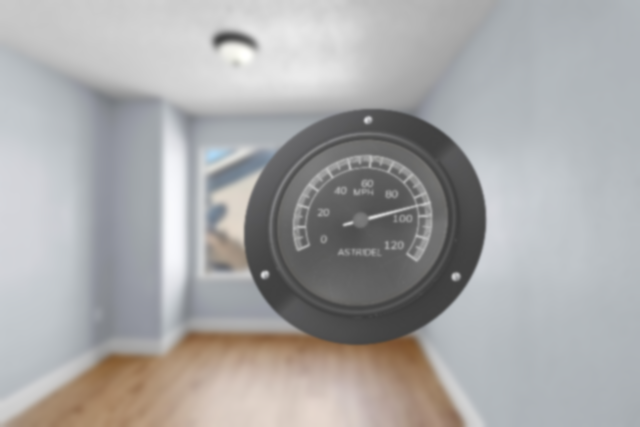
value=95 unit=mph
